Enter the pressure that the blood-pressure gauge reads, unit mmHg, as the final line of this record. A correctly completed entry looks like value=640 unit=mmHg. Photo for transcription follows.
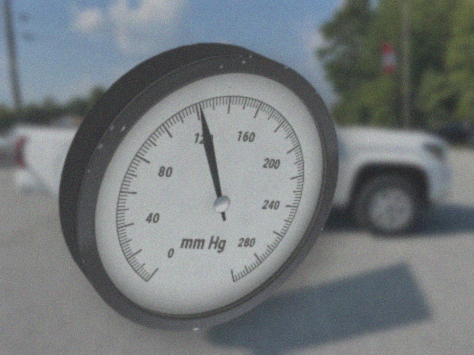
value=120 unit=mmHg
